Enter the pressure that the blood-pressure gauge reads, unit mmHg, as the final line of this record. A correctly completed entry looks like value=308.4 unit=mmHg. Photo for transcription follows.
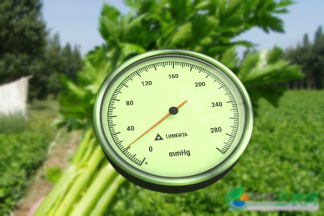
value=20 unit=mmHg
